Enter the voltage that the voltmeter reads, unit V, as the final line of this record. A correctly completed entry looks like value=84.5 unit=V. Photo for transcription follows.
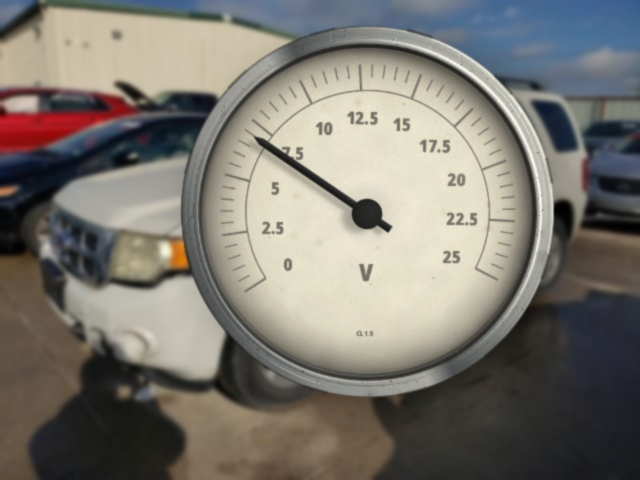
value=7 unit=V
